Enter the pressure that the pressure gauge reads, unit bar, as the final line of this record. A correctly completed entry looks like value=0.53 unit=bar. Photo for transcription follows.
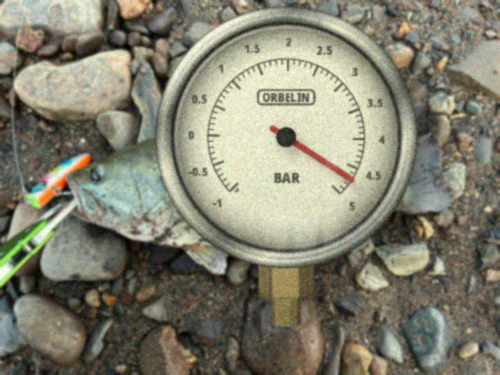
value=4.7 unit=bar
